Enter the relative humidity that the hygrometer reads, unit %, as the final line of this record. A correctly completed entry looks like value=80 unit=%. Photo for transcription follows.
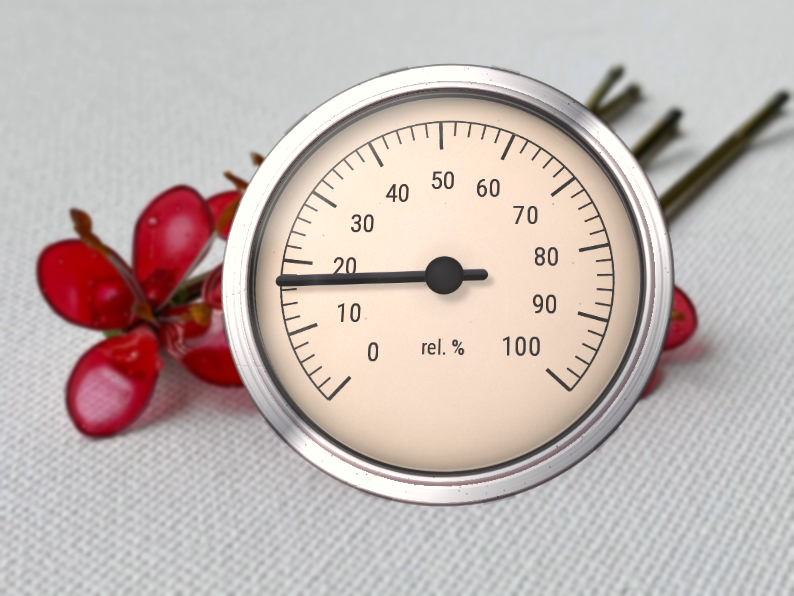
value=17 unit=%
